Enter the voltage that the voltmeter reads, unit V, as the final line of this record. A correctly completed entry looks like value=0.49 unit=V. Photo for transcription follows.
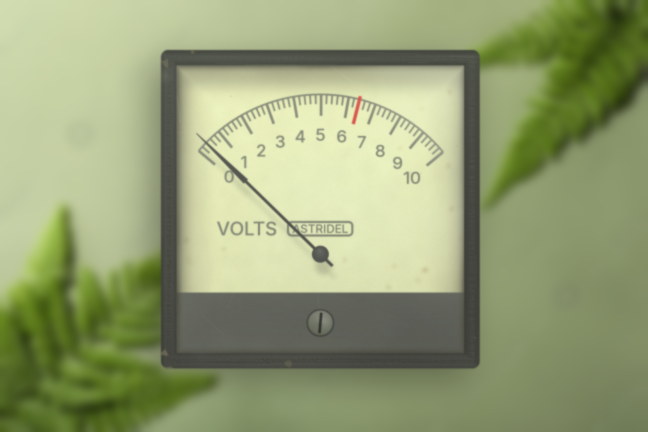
value=0.4 unit=V
